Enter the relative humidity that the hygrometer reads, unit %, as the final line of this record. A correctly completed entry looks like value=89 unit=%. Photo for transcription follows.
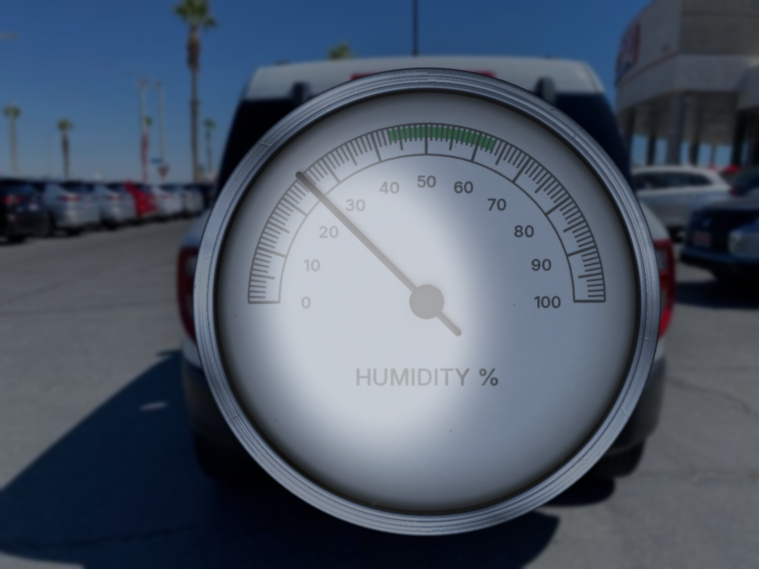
value=25 unit=%
